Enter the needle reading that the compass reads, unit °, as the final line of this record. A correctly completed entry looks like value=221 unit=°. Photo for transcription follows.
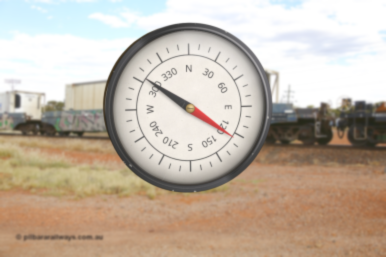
value=125 unit=°
